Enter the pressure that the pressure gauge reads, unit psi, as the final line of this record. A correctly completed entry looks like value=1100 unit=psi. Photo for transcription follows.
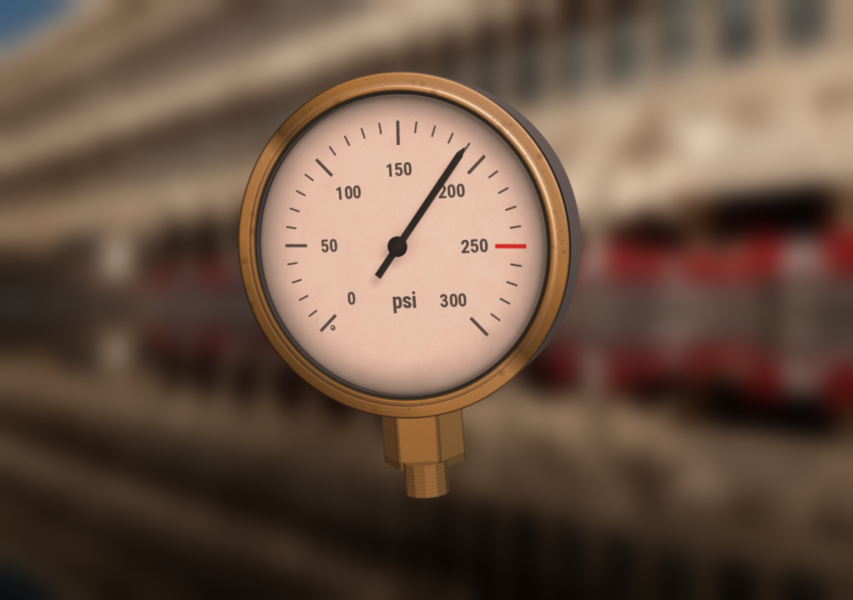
value=190 unit=psi
